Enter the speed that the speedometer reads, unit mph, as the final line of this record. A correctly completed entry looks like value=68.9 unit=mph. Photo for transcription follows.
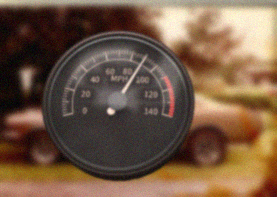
value=90 unit=mph
